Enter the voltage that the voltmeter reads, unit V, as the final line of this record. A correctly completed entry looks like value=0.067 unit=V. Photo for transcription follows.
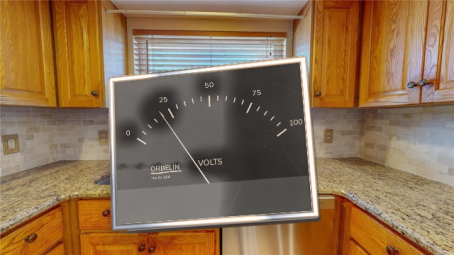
value=20 unit=V
